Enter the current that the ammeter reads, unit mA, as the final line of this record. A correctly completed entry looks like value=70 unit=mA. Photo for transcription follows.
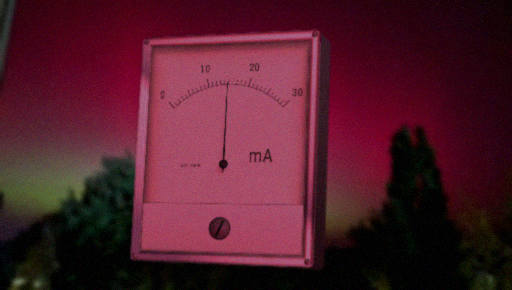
value=15 unit=mA
